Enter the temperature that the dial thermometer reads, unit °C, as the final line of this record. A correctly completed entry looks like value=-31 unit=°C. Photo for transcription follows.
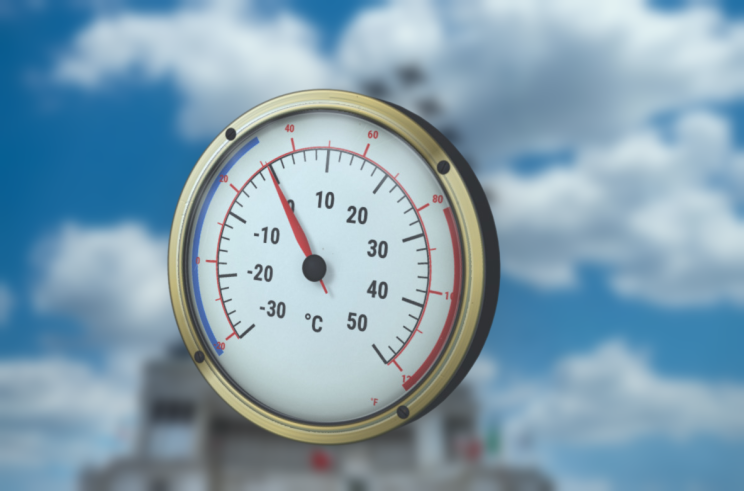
value=0 unit=°C
